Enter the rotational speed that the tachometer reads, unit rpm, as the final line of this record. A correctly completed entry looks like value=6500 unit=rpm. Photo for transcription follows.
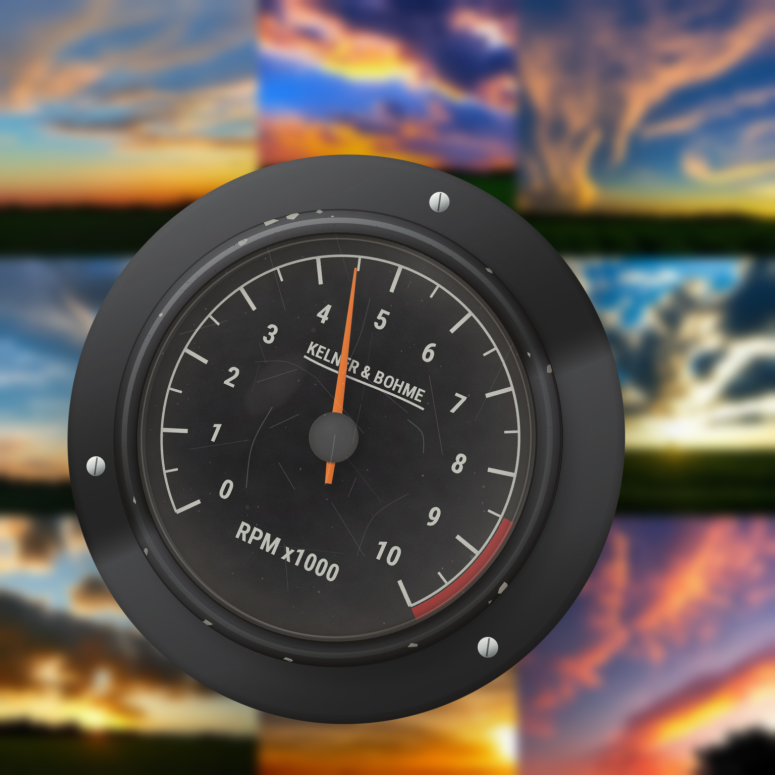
value=4500 unit=rpm
